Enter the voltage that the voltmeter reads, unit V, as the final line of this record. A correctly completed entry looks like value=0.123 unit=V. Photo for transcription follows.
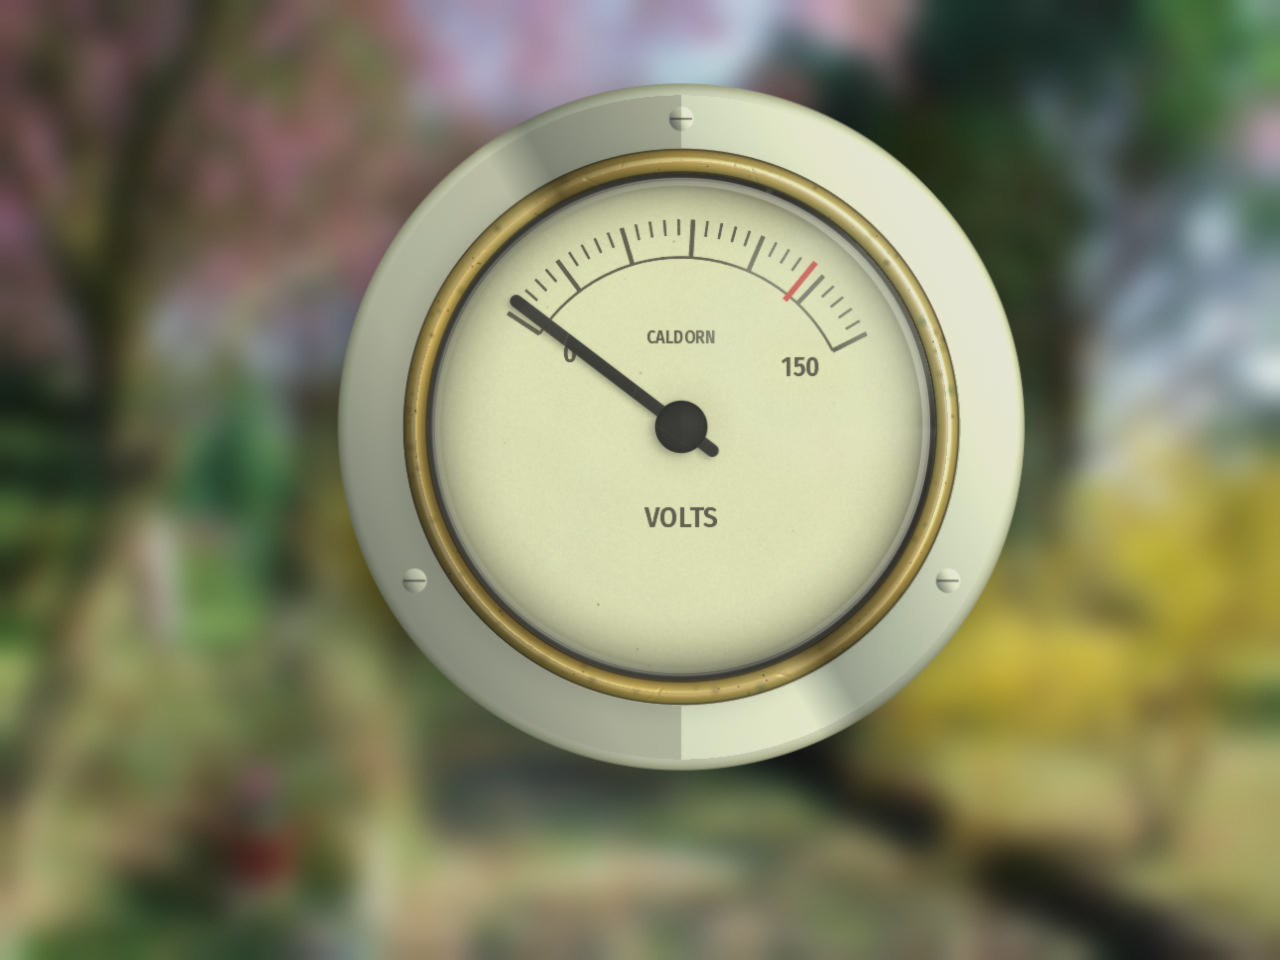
value=5 unit=V
